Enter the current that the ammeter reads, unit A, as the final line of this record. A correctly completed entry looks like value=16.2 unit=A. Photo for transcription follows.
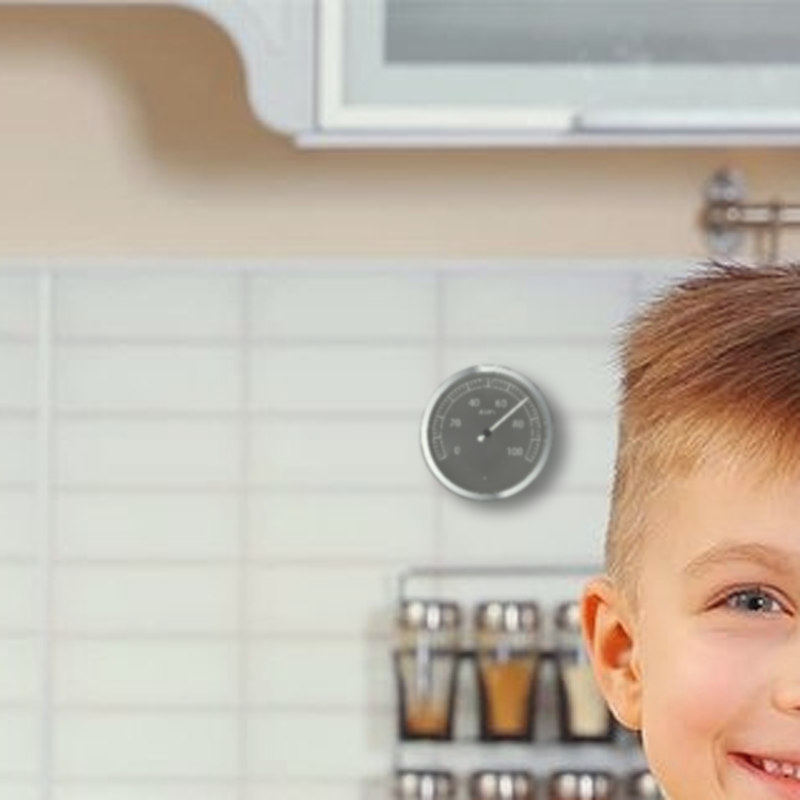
value=70 unit=A
